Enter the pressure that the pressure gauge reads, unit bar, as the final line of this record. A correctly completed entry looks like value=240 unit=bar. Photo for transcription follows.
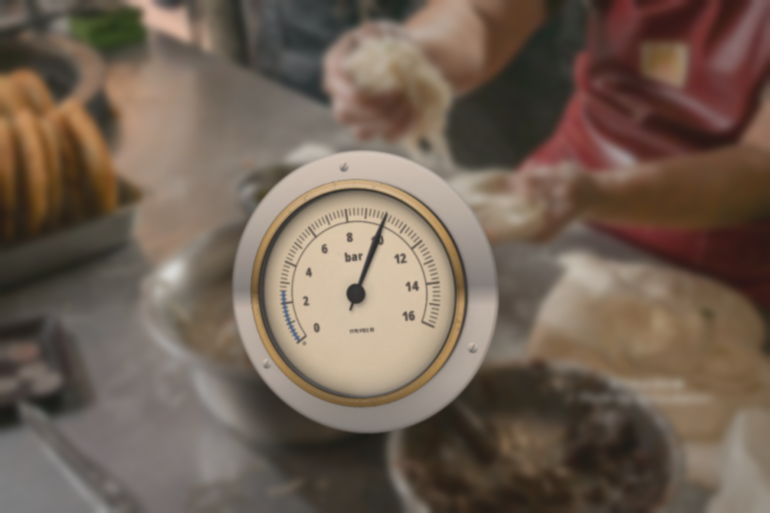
value=10 unit=bar
